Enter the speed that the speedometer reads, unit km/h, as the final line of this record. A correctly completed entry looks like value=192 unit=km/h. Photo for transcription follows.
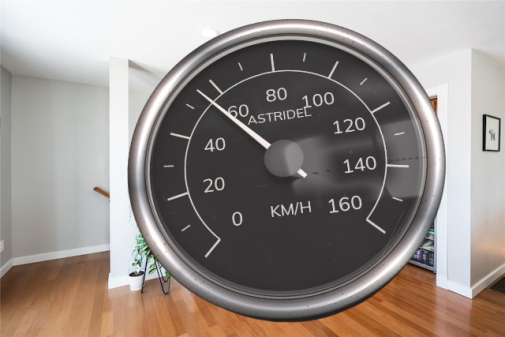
value=55 unit=km/h
